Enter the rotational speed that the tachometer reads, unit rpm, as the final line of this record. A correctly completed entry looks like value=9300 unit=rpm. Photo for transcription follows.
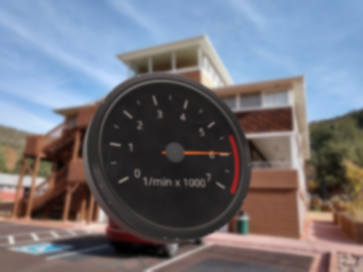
value=6000 unit=rpm
